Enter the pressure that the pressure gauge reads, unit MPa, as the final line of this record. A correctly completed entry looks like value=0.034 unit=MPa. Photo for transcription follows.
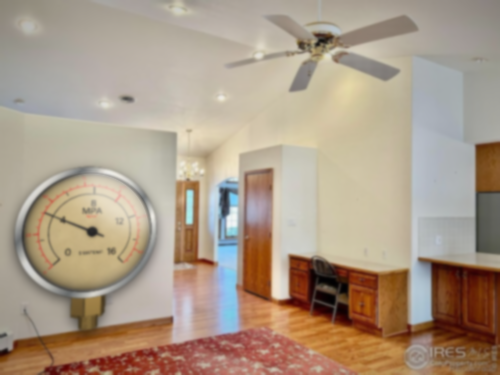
value=4 unit=MPa
